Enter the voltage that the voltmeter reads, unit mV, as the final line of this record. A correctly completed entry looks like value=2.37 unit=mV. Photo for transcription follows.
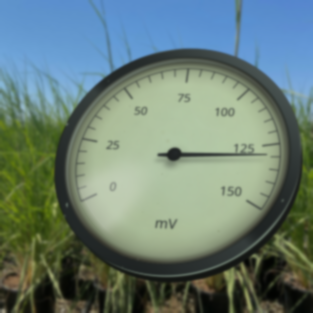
value=130 unit=mV
